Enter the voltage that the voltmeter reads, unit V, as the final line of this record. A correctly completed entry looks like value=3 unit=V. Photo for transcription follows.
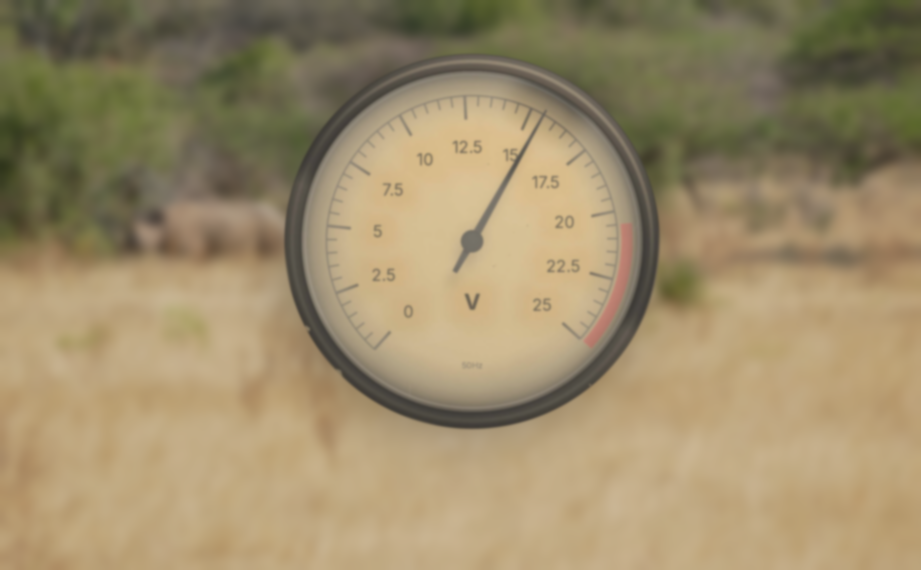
value=15.5 unit=V
